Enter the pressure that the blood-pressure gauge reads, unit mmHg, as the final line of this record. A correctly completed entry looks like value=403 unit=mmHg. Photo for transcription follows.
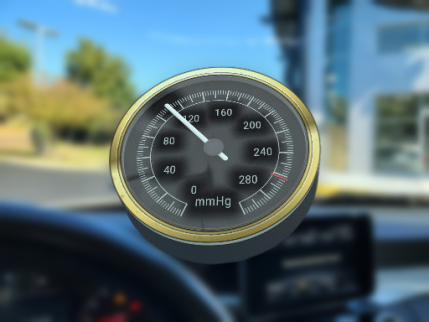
value=110 unit=mmHg
